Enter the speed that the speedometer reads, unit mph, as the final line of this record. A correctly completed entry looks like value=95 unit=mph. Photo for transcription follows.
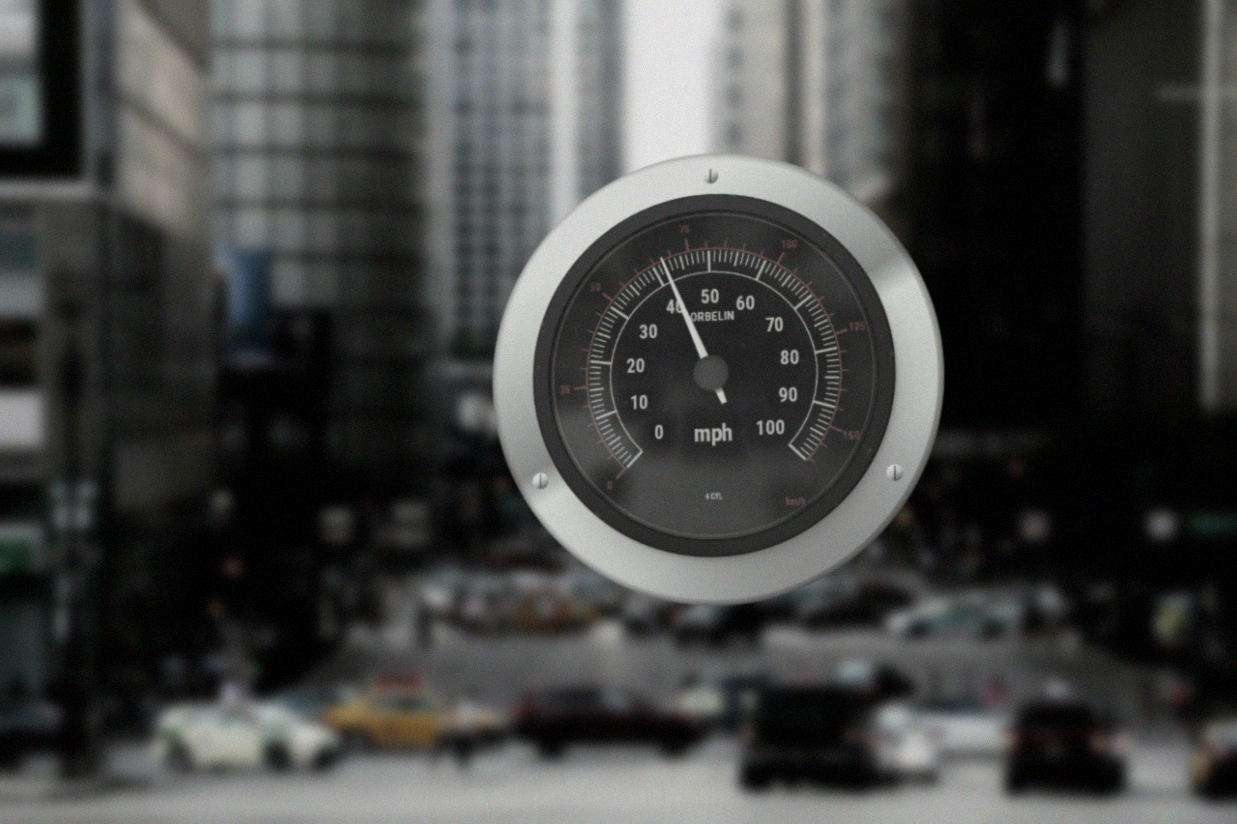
value=42 unit=mph
